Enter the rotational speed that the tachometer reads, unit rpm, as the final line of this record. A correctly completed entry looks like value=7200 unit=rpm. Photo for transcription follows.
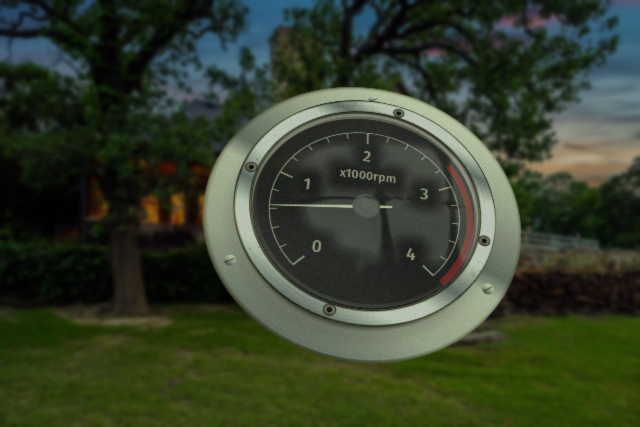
value=600 unit=rpm
